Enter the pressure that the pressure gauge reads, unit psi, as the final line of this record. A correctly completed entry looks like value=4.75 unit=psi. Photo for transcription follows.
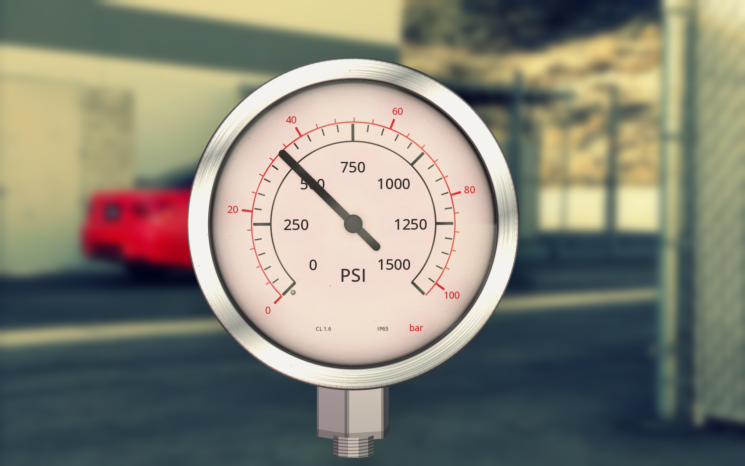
value=500 unit=psi
